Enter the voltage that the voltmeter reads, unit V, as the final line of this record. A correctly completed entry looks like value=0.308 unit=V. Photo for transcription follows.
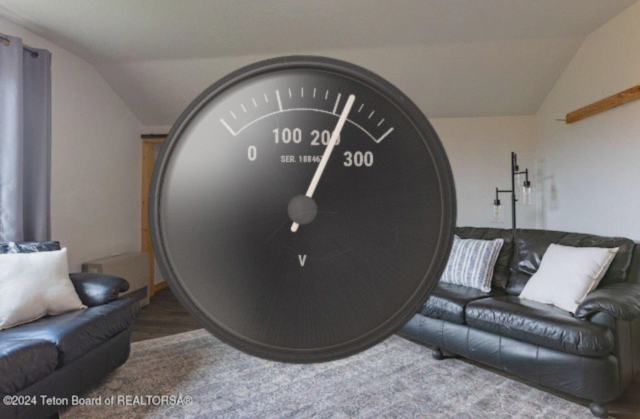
value=220 unit=V
